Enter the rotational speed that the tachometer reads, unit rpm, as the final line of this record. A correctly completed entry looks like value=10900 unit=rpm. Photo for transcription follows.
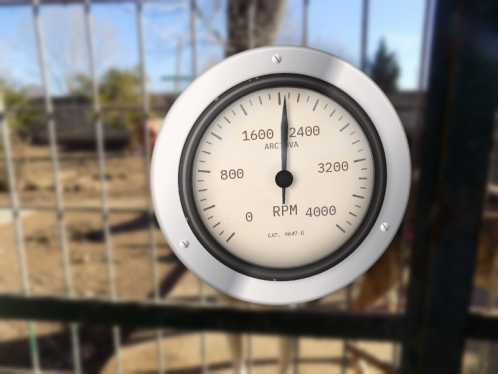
value=2050 unit=rpm
